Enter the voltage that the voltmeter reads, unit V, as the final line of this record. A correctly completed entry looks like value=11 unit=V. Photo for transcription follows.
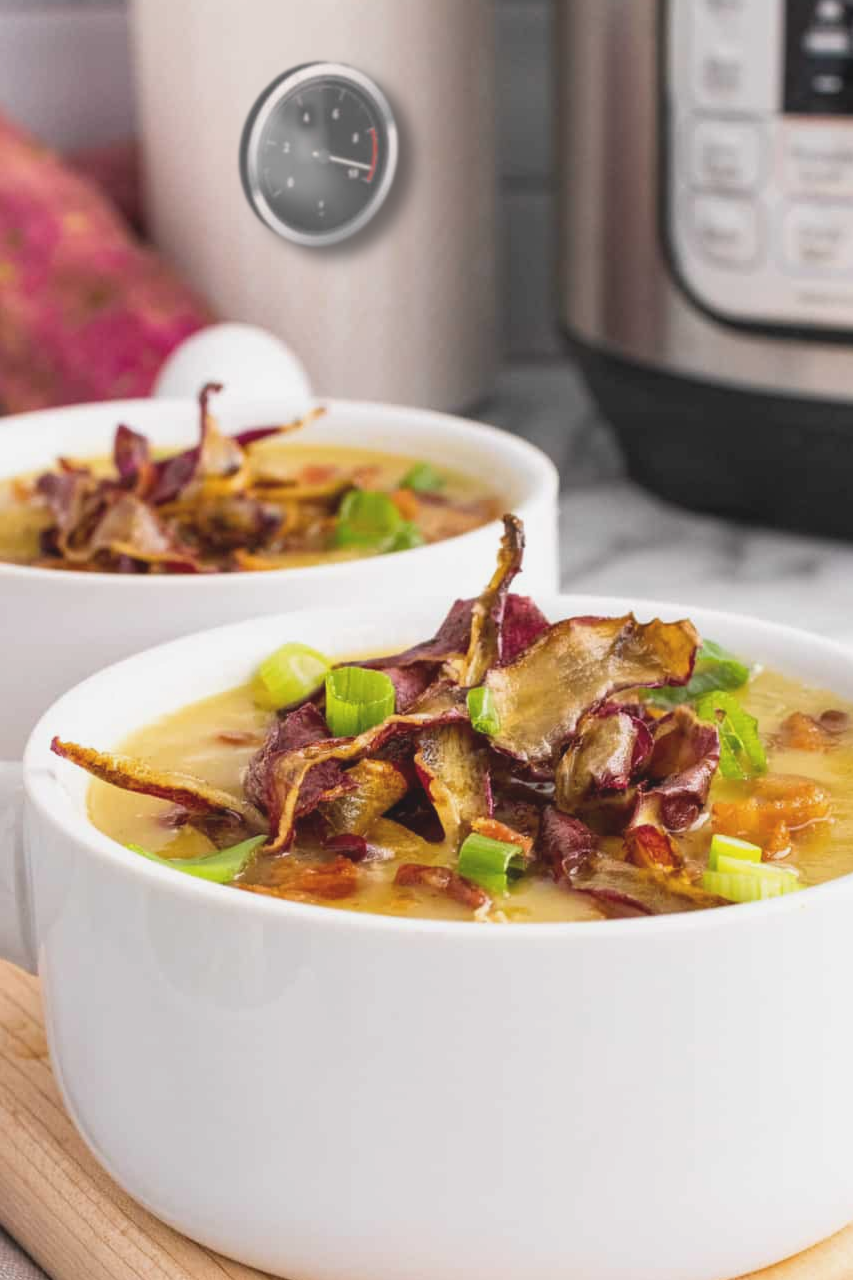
value=9.5 unit=V
